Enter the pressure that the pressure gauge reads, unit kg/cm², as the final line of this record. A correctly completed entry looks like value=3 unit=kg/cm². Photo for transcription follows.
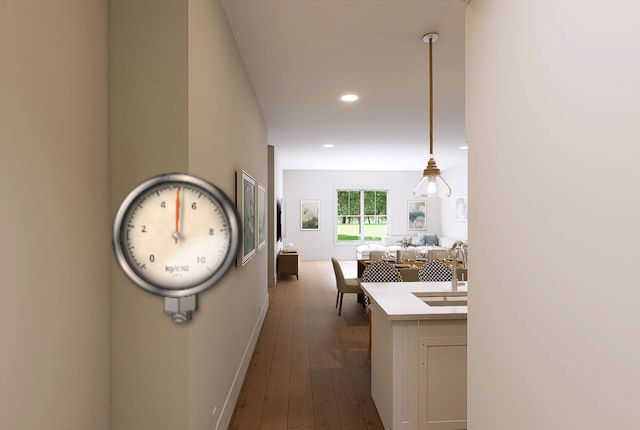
value=5 unit=kg/cm²
